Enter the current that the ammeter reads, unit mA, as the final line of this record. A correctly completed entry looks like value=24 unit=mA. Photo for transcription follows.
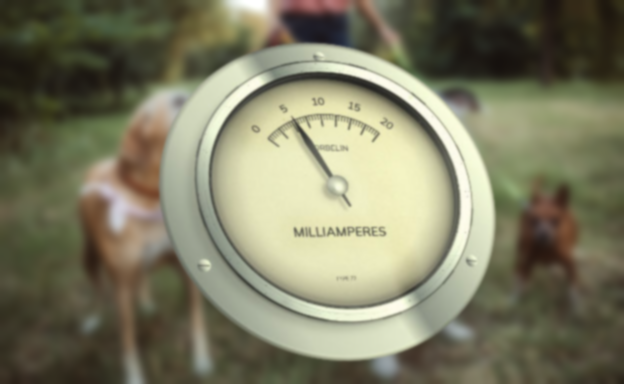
value=5 unit=mA
